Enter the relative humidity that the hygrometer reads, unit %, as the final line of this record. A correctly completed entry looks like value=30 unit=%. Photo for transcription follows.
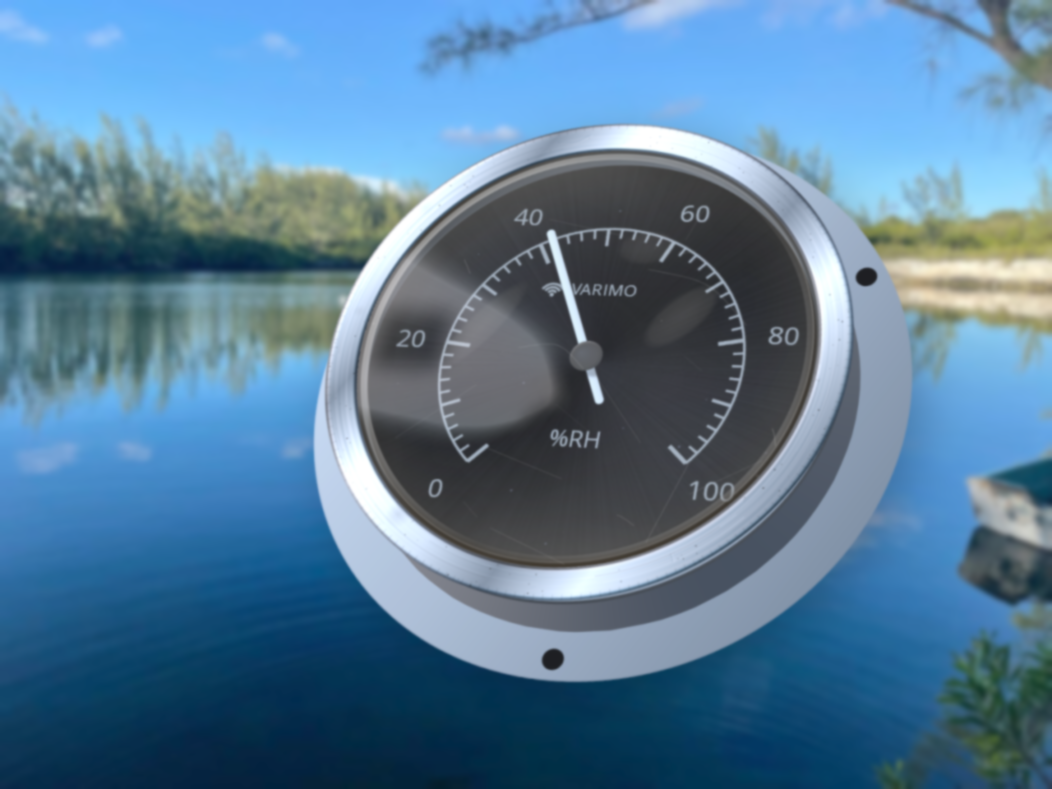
value=42 unit=%
